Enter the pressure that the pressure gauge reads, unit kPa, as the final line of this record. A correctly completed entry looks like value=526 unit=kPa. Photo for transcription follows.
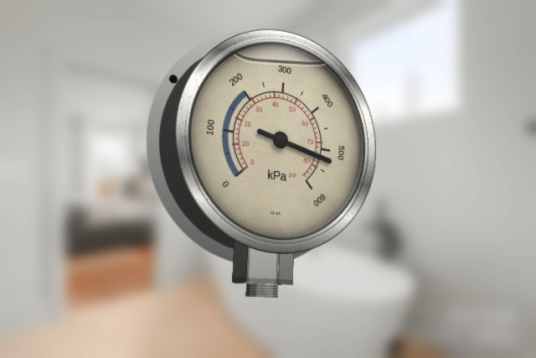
value=525 unit=kPa
